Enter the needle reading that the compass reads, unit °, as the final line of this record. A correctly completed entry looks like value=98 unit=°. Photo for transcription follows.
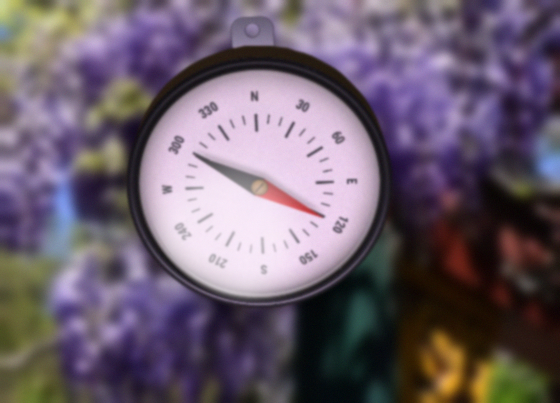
value=120 unit=°
